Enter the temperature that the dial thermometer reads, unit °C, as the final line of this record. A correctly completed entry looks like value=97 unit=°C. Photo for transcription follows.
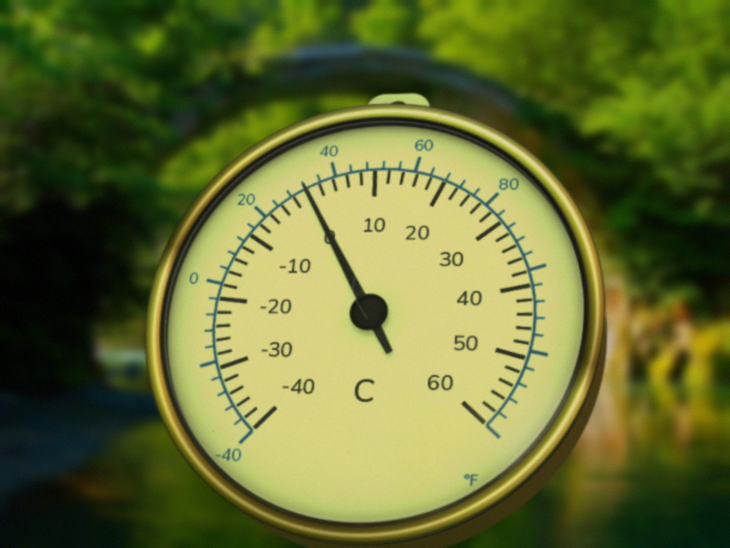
value=0 unit=°C
